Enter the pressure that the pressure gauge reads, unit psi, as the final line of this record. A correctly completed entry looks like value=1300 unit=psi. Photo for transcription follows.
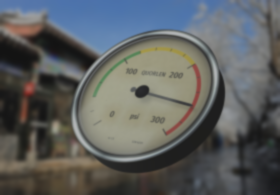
value=260 unit=psi
